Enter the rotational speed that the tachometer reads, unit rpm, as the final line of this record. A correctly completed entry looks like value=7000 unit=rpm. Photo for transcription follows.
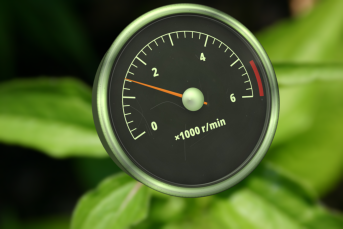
value=1400 unit=rpm
